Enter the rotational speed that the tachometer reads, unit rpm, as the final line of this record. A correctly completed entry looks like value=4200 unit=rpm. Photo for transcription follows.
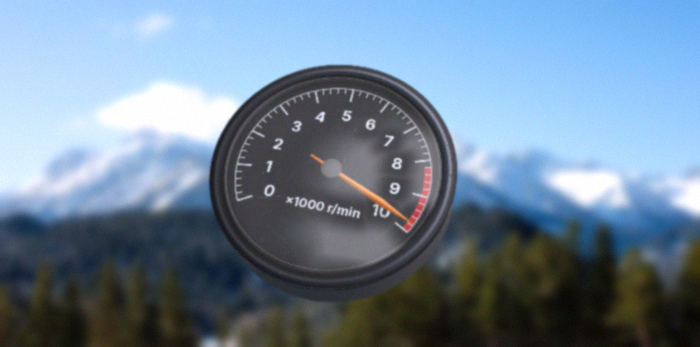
value=9800 unit=rpm
